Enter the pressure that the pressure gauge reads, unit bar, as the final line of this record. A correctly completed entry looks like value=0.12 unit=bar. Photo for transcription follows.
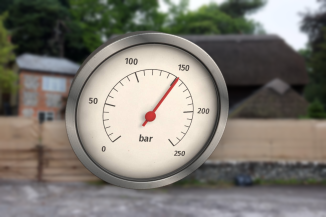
value=150 unit=bar
